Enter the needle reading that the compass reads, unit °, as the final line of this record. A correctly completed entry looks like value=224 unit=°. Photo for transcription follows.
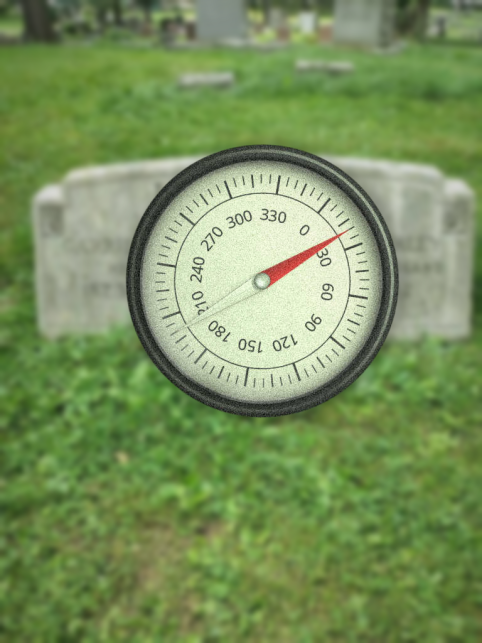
value=20 unit=°
